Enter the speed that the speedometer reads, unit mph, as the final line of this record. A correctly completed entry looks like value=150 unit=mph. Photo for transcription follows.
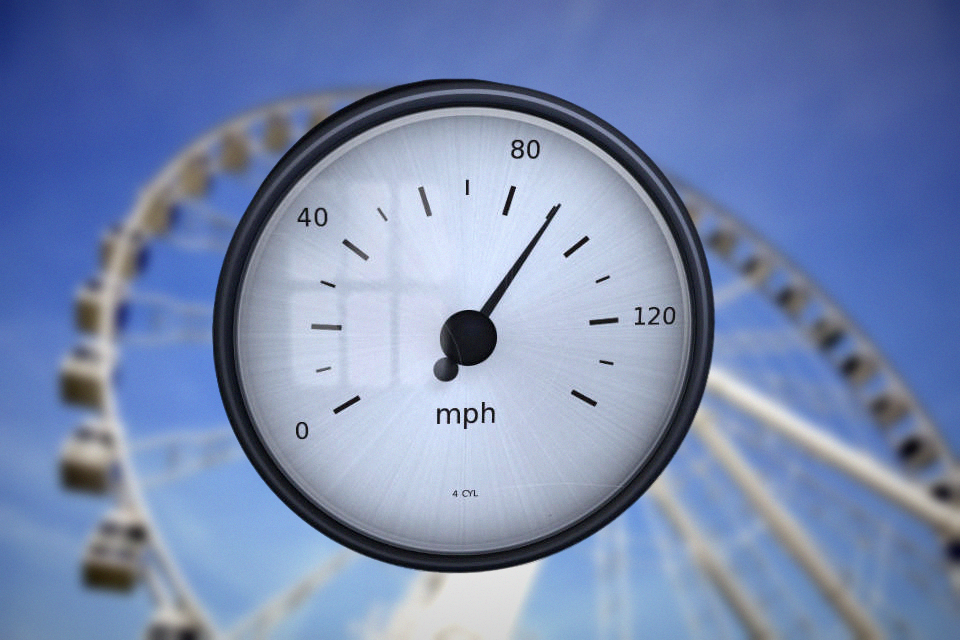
value=90 unit=mph
